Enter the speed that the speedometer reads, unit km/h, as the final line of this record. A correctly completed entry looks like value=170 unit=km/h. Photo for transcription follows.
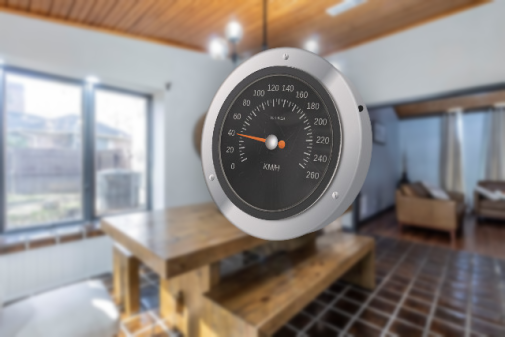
value=40 unit=km/h
